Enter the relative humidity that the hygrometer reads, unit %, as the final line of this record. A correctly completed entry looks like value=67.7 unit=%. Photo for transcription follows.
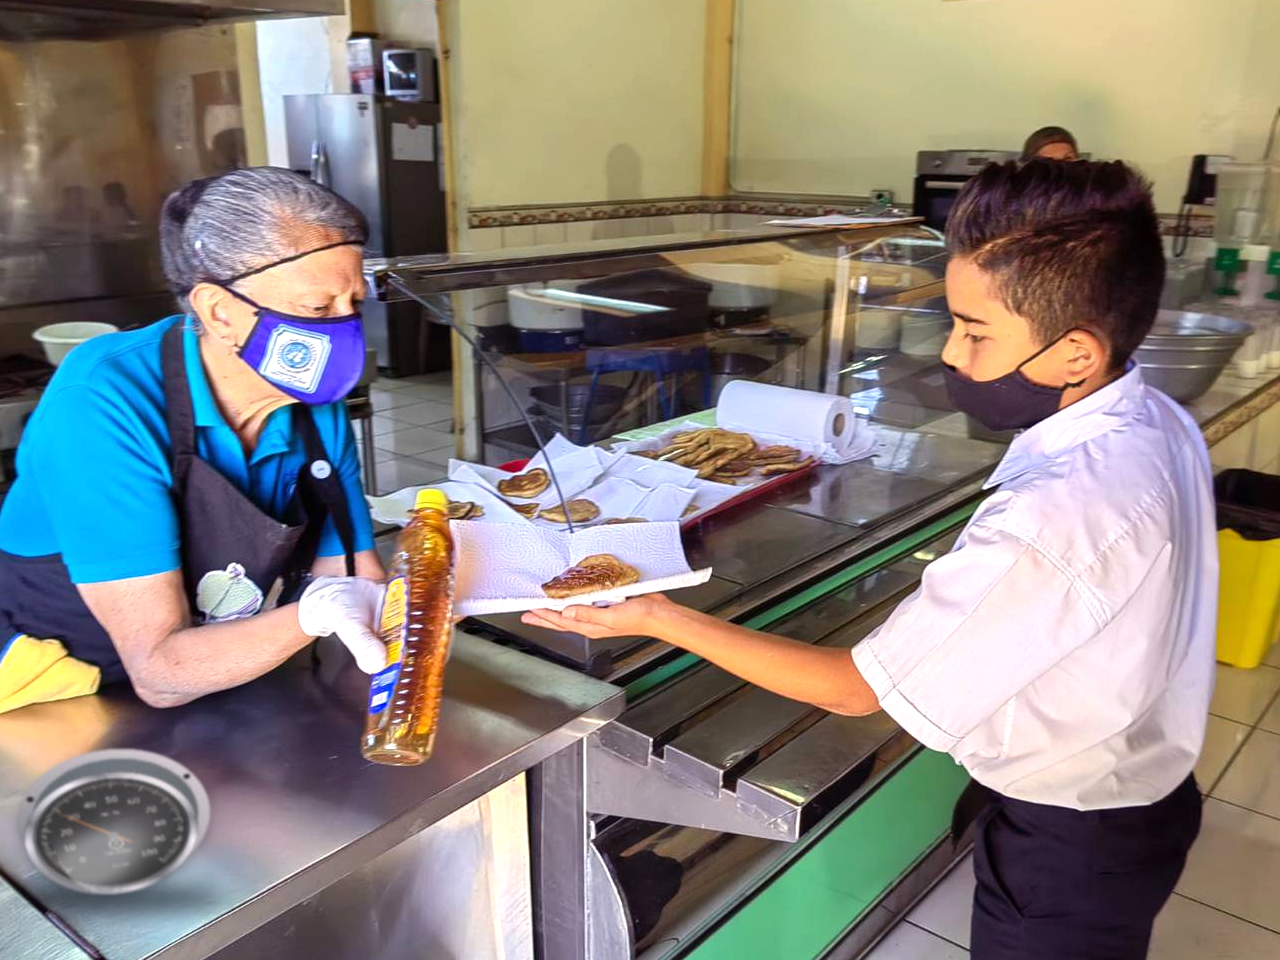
value=30 unit=%
